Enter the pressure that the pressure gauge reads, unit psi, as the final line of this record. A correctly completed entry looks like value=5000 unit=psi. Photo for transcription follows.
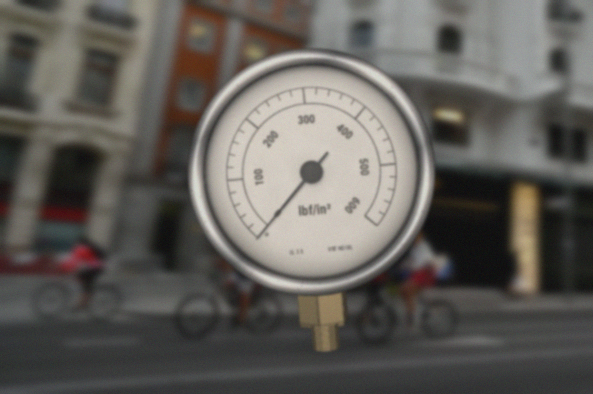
value=0 unit=psi
